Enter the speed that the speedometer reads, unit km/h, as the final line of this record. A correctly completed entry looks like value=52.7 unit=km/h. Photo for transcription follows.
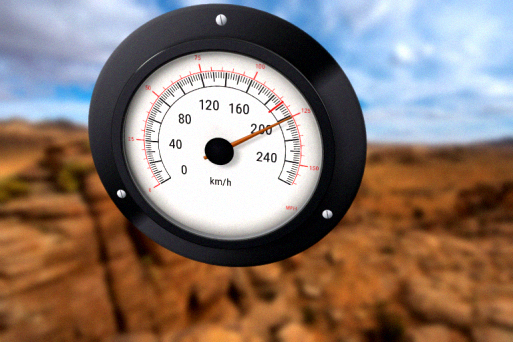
value=200 unit=km/h
